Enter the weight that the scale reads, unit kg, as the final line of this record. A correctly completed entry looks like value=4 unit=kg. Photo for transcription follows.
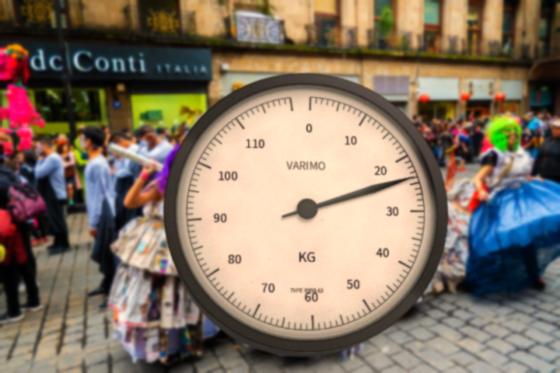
value=24 unit=kg
